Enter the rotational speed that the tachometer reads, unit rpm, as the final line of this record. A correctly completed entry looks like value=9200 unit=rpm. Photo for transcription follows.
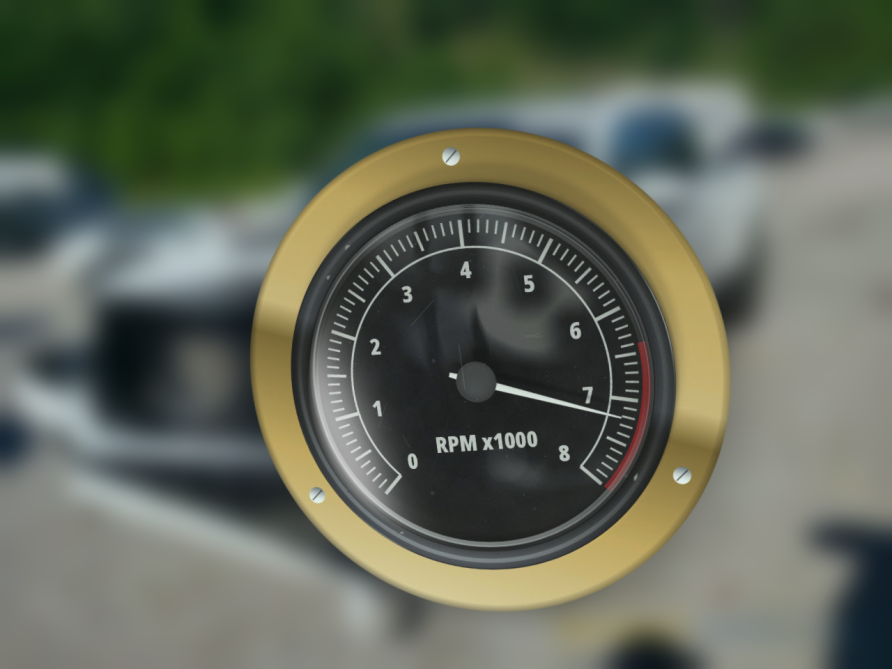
value=7200 unit=rpm
